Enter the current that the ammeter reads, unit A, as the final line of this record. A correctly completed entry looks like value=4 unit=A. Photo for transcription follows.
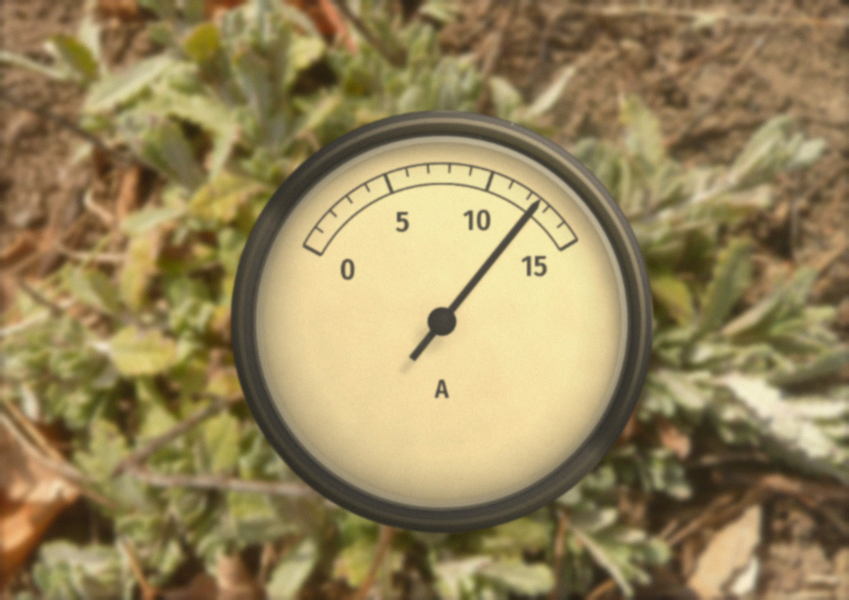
value=12.5 unit=A
